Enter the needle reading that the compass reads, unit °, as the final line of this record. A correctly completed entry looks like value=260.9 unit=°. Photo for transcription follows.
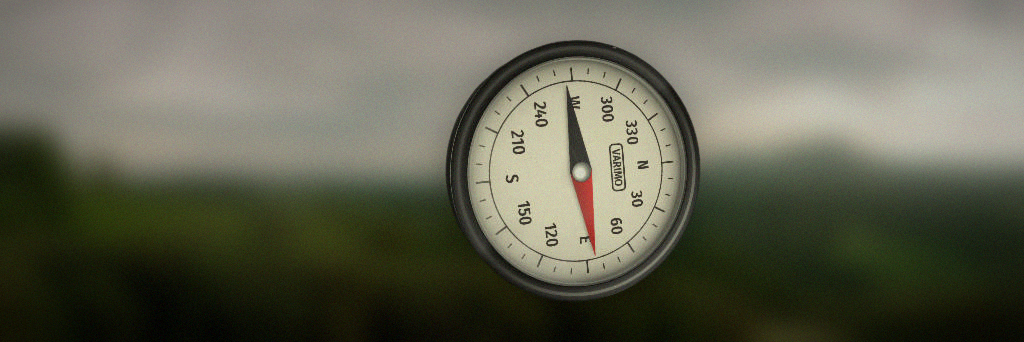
value=85 unit=°
